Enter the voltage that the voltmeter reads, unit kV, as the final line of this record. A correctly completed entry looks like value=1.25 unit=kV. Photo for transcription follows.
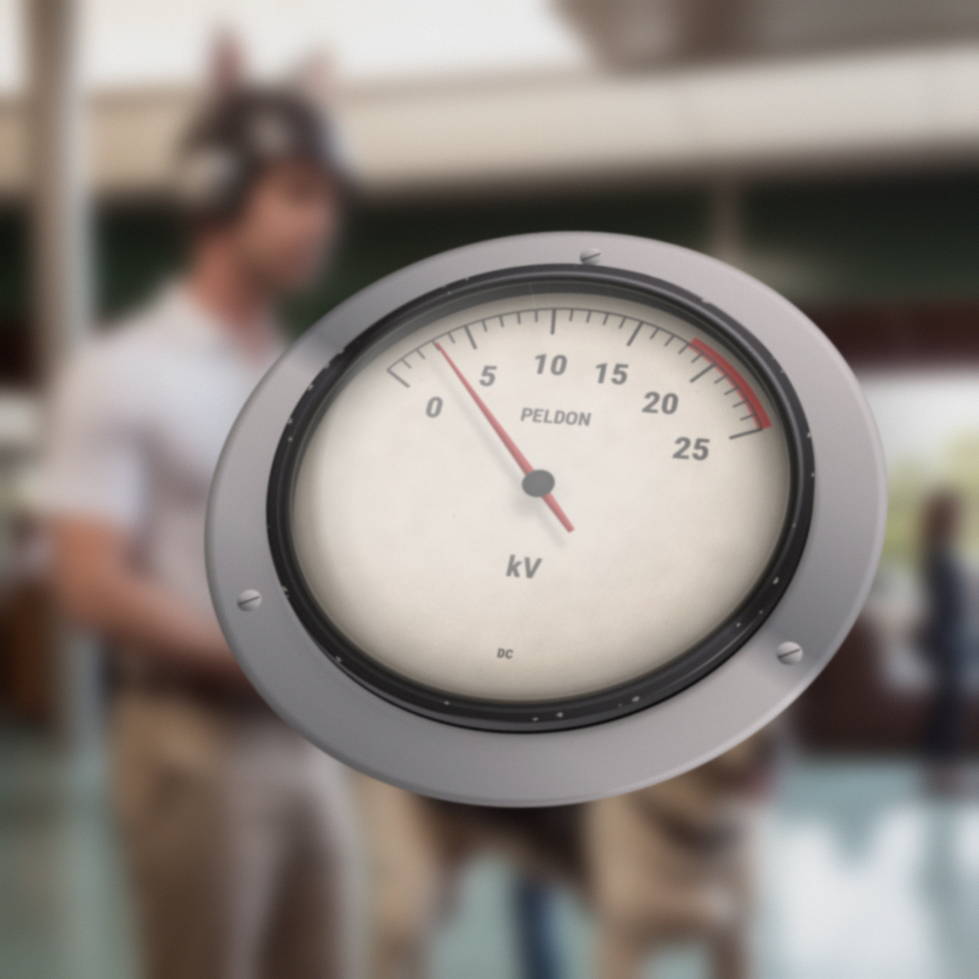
value=3 unit=kV
